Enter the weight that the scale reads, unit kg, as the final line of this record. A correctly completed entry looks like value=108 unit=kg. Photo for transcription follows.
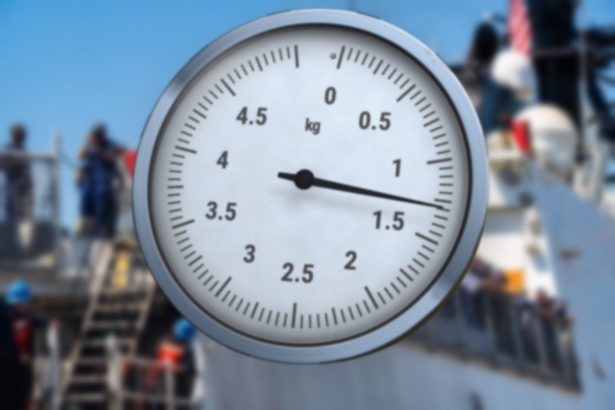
value=1.3 unit=kg
